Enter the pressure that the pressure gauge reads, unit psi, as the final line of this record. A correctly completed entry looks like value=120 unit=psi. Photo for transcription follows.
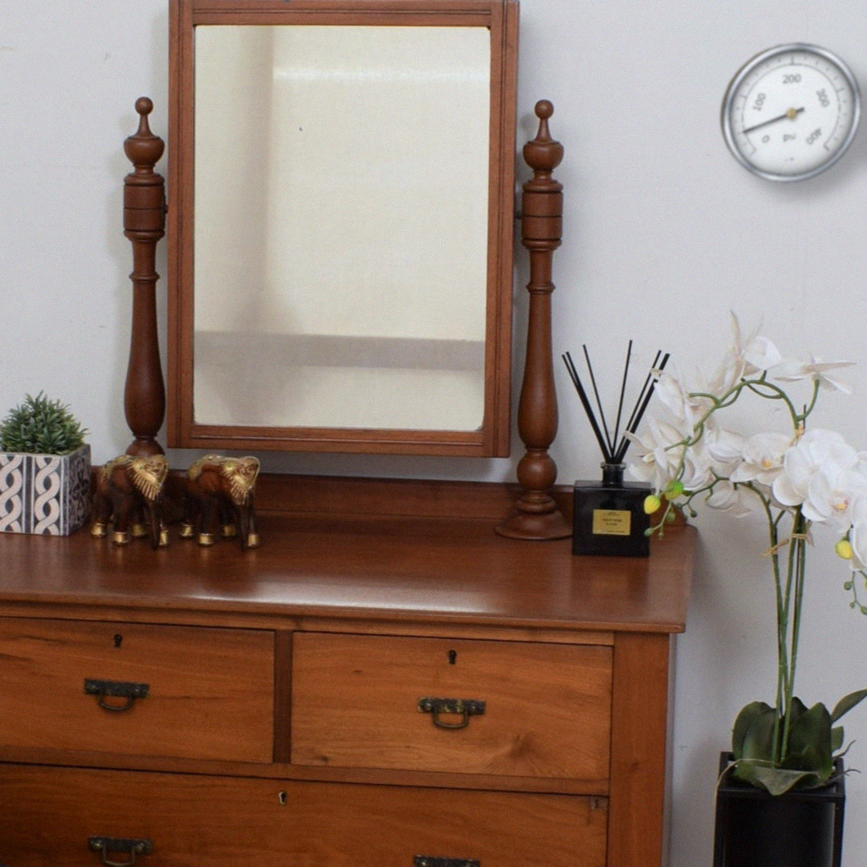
value=40 unit=psi
